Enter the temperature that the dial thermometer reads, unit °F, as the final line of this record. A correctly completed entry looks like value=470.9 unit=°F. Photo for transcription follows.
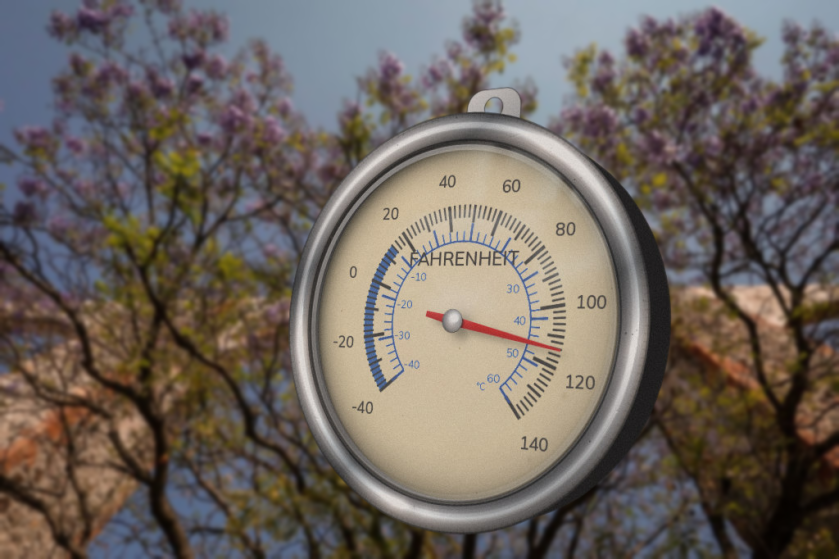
value=114 unit=°F
